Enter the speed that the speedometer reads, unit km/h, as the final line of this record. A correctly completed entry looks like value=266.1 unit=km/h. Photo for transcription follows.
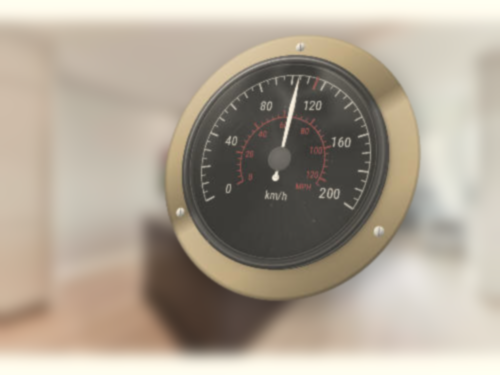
value=105 unit=km/h
